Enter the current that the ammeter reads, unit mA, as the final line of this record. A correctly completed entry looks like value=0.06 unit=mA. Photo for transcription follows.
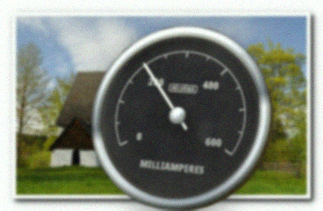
value=200 unit=mA
